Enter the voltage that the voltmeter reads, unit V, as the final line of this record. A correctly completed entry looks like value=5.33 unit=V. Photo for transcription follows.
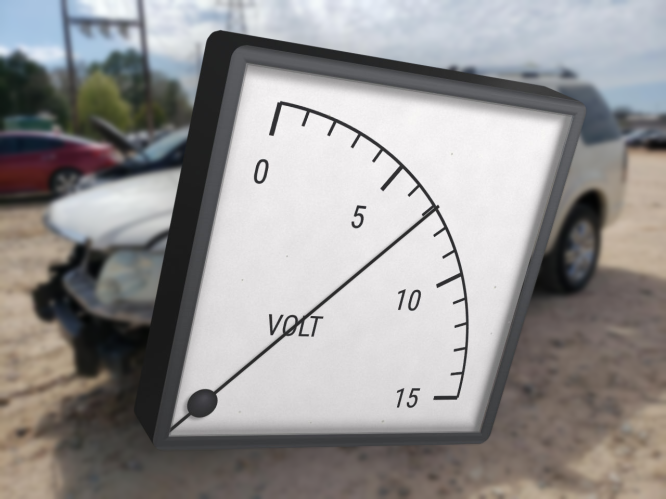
value=7 unit=V
